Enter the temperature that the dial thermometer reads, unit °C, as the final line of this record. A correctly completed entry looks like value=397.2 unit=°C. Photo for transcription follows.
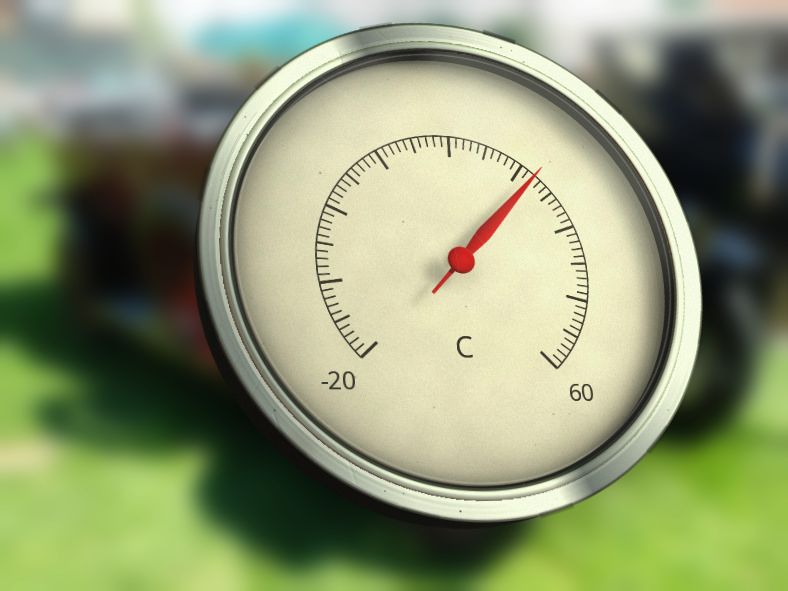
value=32 unit=°C
